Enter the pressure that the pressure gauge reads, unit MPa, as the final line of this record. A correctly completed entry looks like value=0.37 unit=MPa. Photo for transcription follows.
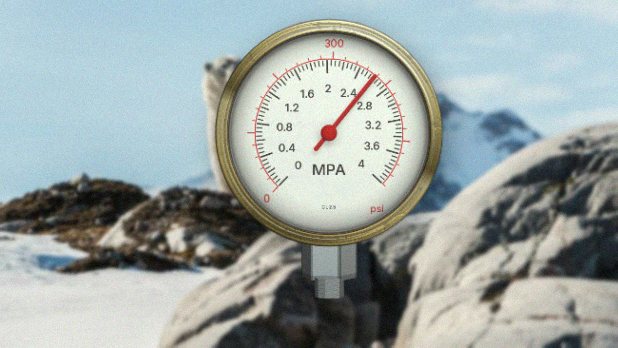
value=2.6 unit=MPa
